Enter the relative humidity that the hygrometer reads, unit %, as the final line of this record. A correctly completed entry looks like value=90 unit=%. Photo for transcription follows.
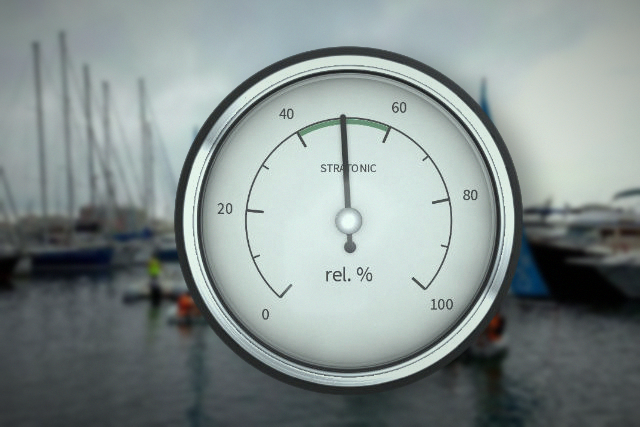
value=50 unit=%
